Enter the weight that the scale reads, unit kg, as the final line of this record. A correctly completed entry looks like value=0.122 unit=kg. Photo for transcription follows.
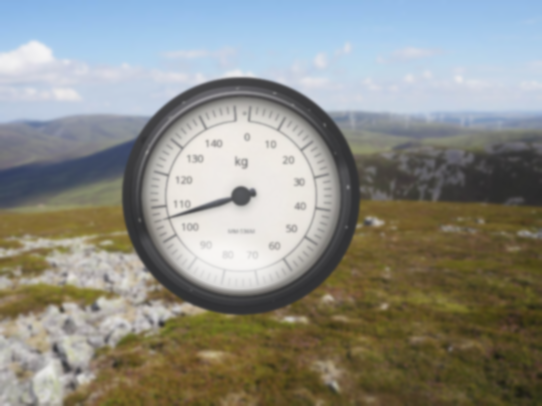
value=106 unit=kg
